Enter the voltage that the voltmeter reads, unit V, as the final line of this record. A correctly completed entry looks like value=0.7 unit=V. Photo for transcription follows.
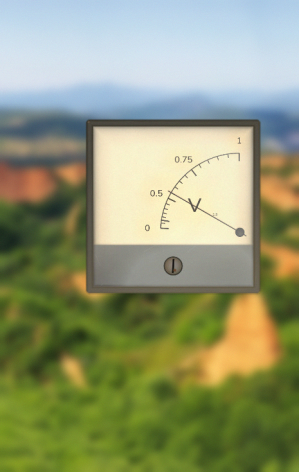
value=0.55 unit=V
